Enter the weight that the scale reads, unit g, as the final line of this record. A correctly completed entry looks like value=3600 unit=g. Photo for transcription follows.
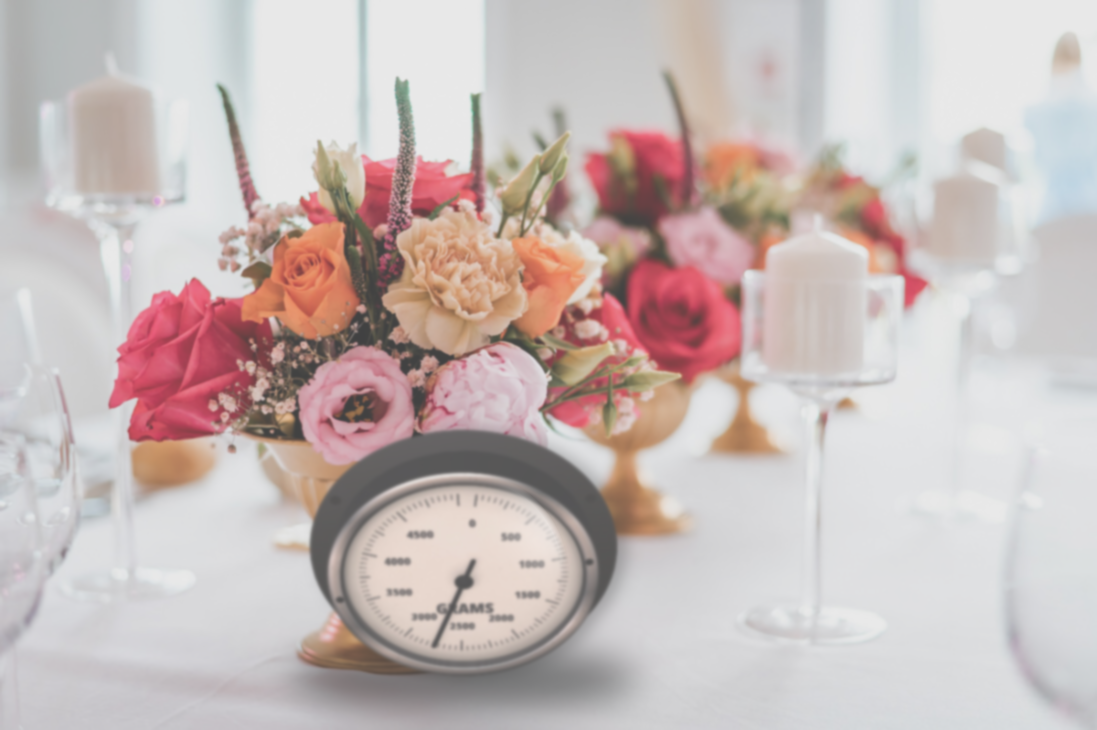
value=2750 unit=g
